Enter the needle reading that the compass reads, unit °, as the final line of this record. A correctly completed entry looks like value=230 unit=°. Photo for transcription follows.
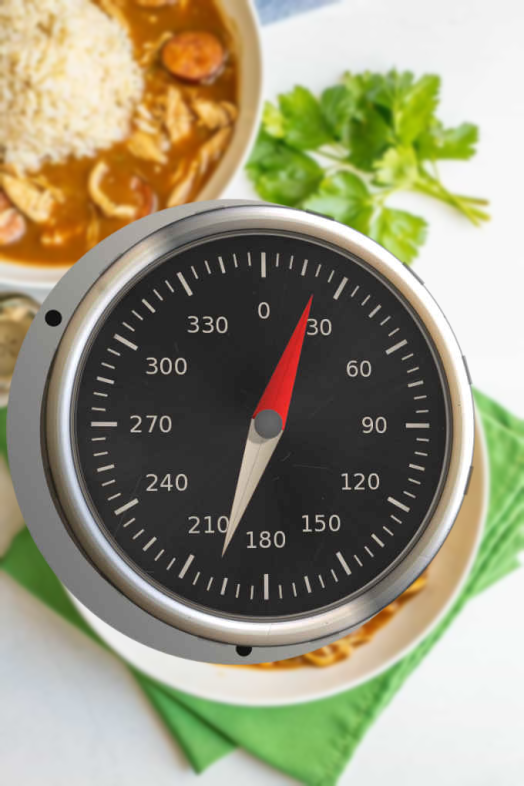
value=20 unit=°
